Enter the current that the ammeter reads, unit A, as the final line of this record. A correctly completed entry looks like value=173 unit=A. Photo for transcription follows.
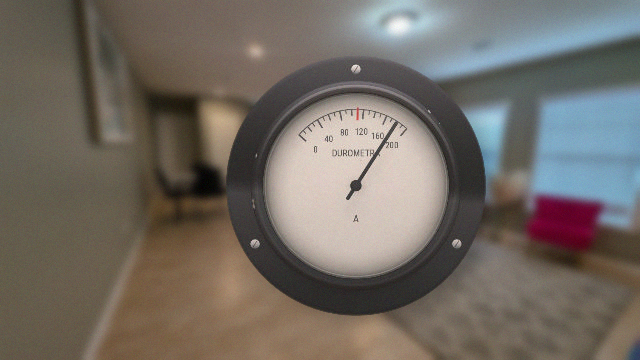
value=180 unit=A
